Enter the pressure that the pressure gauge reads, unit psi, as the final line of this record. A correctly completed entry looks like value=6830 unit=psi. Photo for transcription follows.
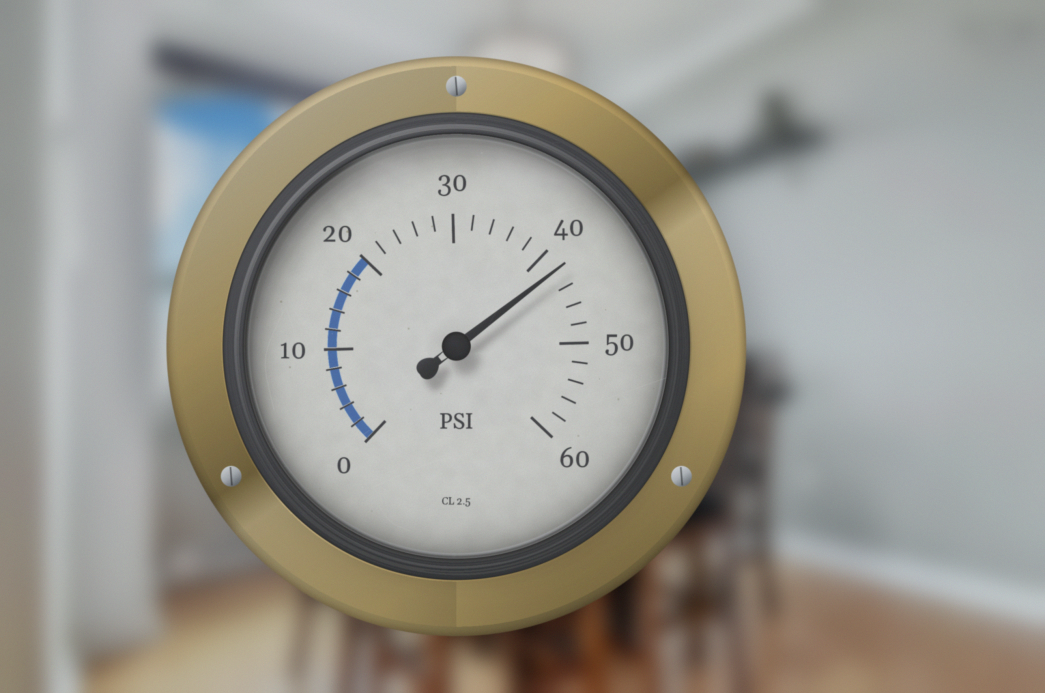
value=42 unit=psi
